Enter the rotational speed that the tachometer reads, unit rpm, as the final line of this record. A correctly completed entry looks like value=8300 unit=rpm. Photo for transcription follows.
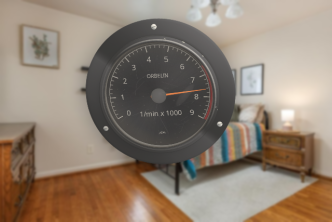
value=7600 unit=rpm
